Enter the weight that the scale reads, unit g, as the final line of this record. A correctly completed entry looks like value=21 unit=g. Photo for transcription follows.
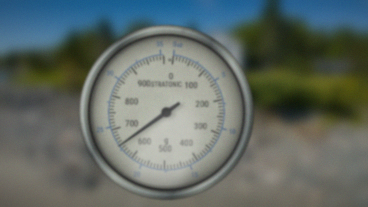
value=650 unit=g
